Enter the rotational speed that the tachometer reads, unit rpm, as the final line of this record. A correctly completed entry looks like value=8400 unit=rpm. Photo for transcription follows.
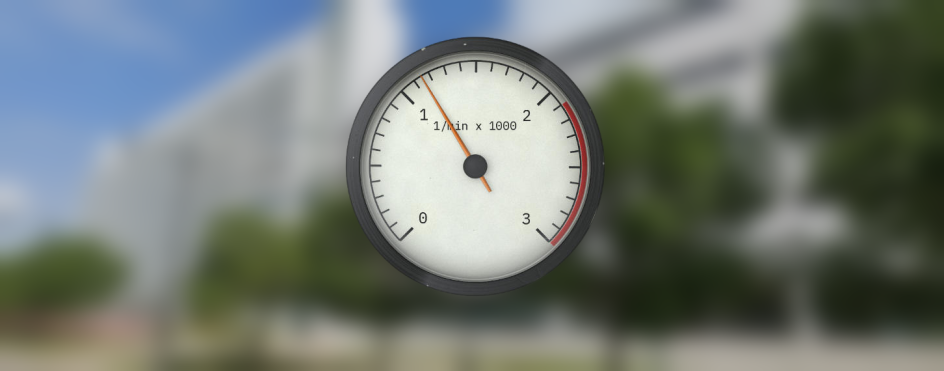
value=1150 unit=rpm
